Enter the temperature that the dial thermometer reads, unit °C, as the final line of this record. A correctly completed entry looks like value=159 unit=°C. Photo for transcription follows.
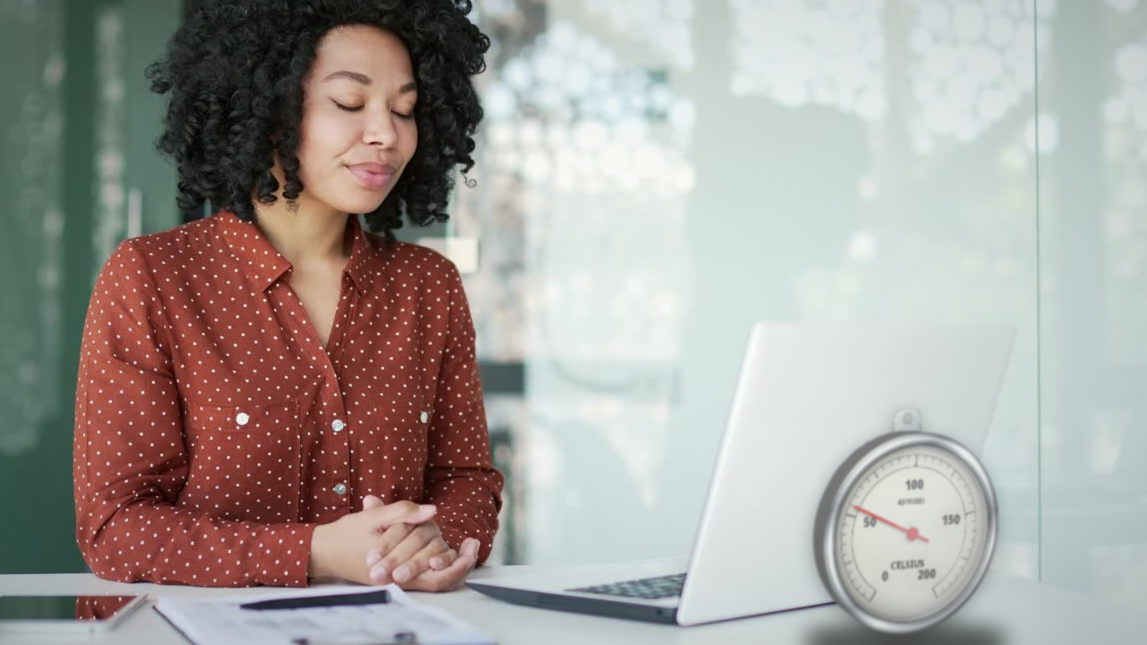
value=55 unit=°C
